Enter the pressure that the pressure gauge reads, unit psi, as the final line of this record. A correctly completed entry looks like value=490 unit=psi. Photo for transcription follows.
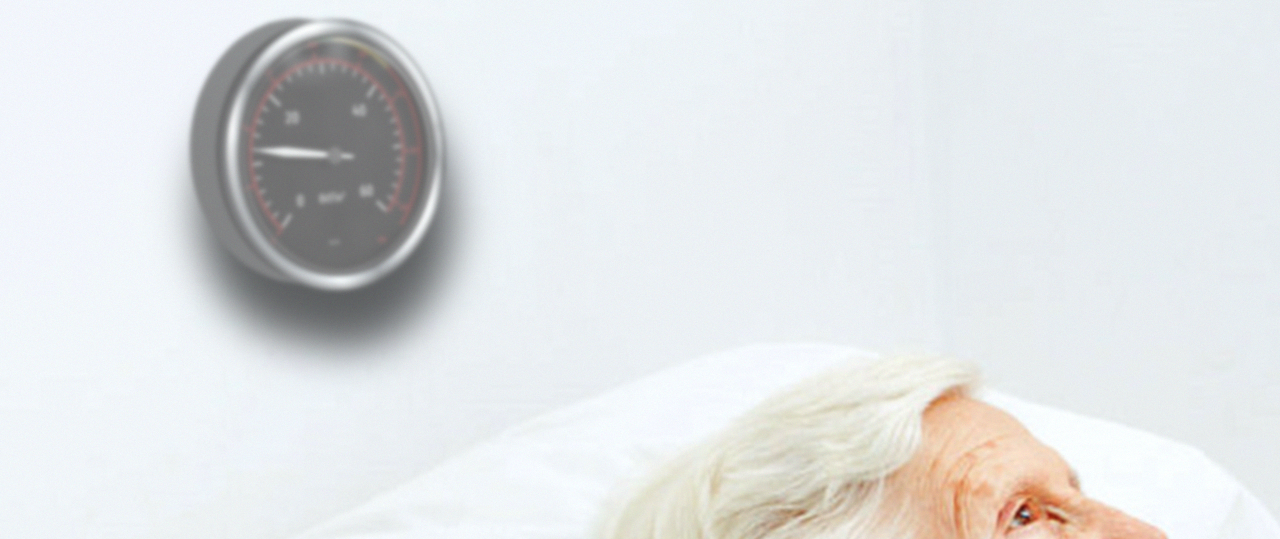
value=12 unit=psi
